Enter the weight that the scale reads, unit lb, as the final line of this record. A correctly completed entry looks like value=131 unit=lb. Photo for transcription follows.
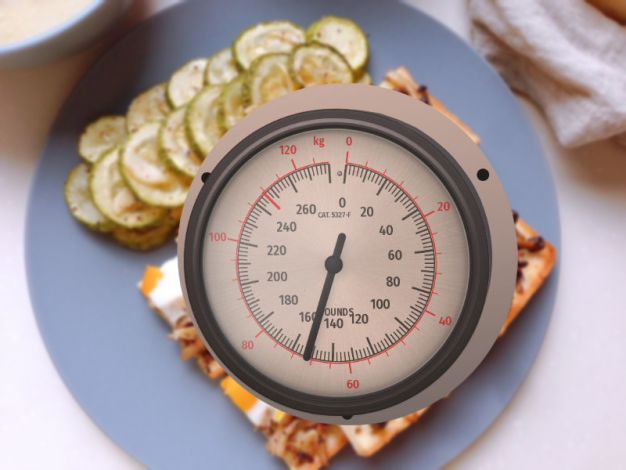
value=152 unit=lb
